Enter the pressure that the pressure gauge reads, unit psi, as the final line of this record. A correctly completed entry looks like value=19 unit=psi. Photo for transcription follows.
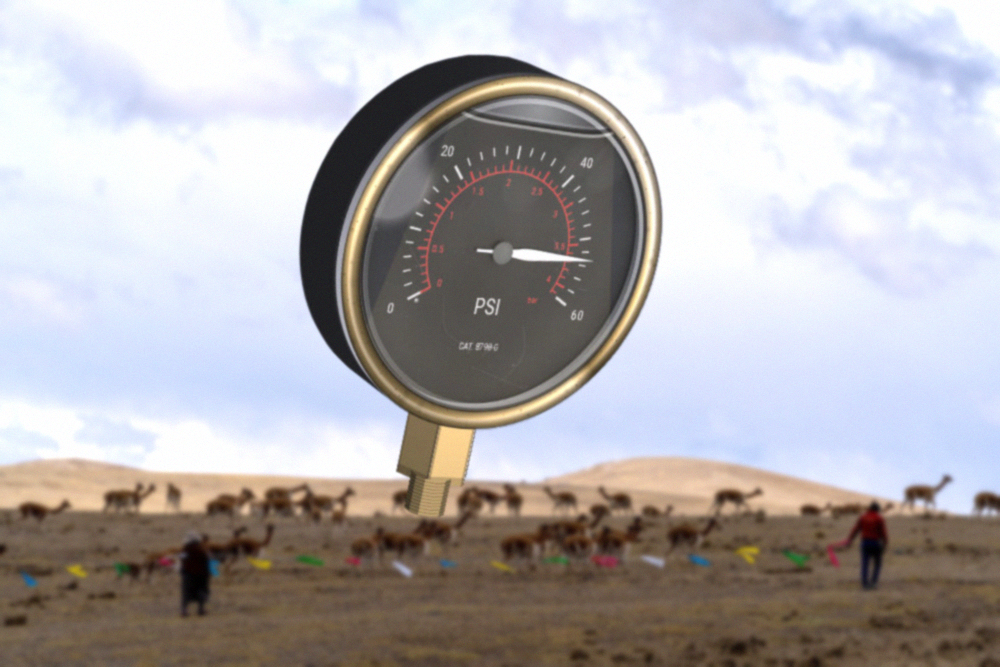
value=53 unit=psi
